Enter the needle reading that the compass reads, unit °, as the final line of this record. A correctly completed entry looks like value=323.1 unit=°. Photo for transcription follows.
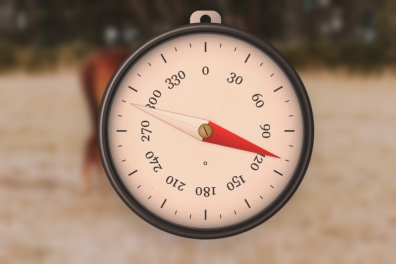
value=110 unit=°
